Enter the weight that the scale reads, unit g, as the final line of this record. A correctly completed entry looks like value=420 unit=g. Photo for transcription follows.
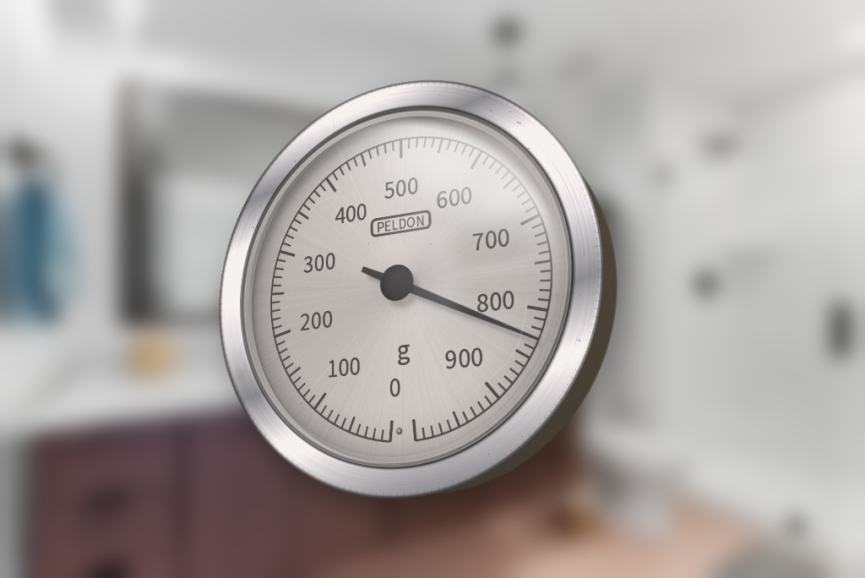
value=830 unit=g
